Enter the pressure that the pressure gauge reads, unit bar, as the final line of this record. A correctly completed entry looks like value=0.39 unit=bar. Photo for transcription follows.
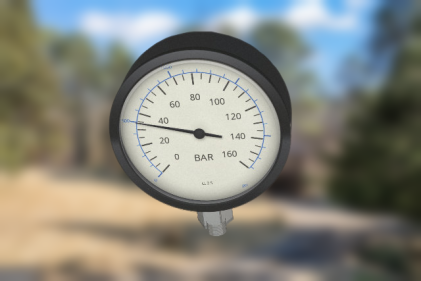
value=35 unit=bar
